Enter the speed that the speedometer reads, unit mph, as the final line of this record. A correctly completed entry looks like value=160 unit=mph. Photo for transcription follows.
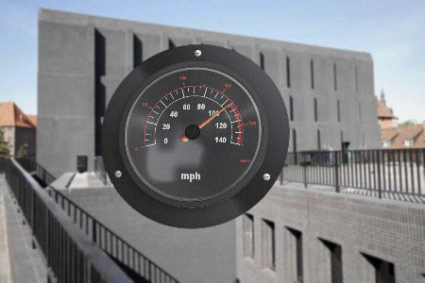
value=105 unit=mph
